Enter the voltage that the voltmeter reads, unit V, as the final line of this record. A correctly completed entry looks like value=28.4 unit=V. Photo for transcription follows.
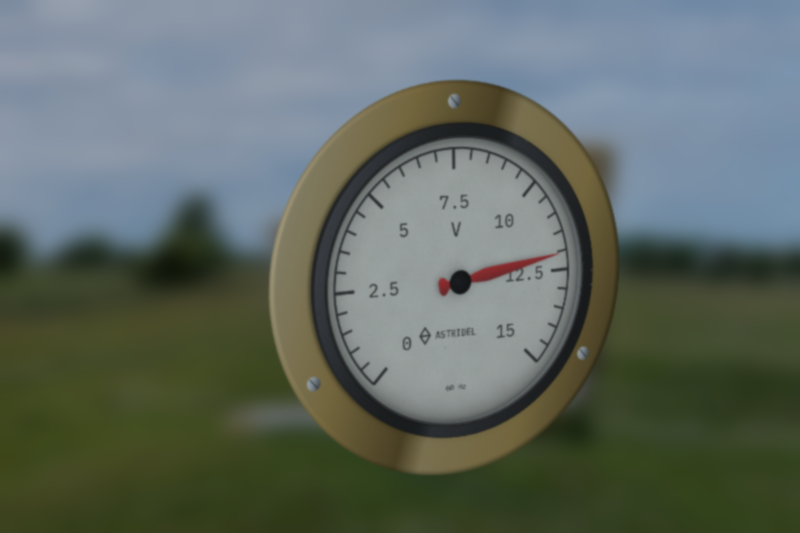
value=12 unit=V
